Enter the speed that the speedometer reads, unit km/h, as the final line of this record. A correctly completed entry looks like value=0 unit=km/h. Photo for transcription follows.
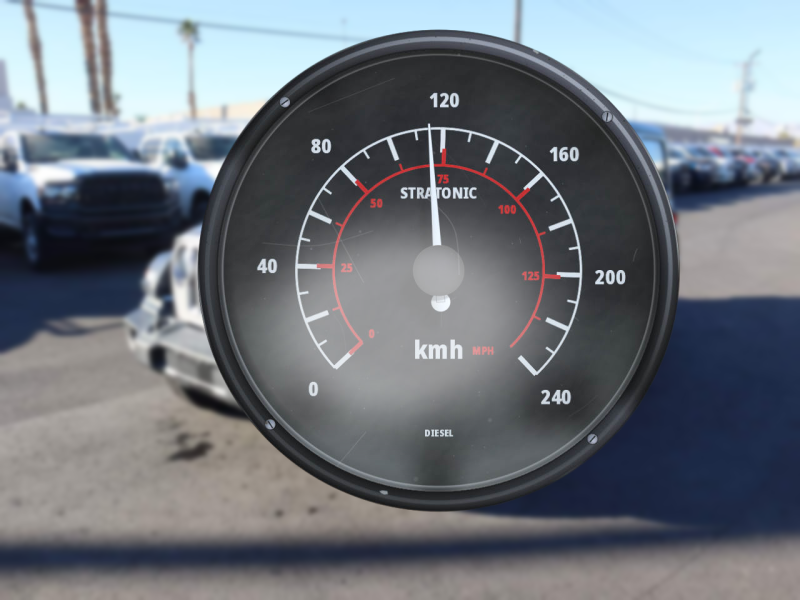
value=115 unit=km/h
